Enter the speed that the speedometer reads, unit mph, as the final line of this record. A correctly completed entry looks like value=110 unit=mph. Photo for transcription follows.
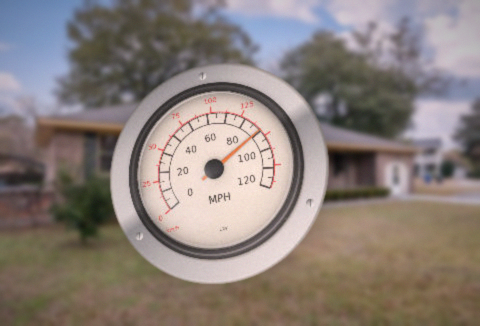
value=90 unit=mph
